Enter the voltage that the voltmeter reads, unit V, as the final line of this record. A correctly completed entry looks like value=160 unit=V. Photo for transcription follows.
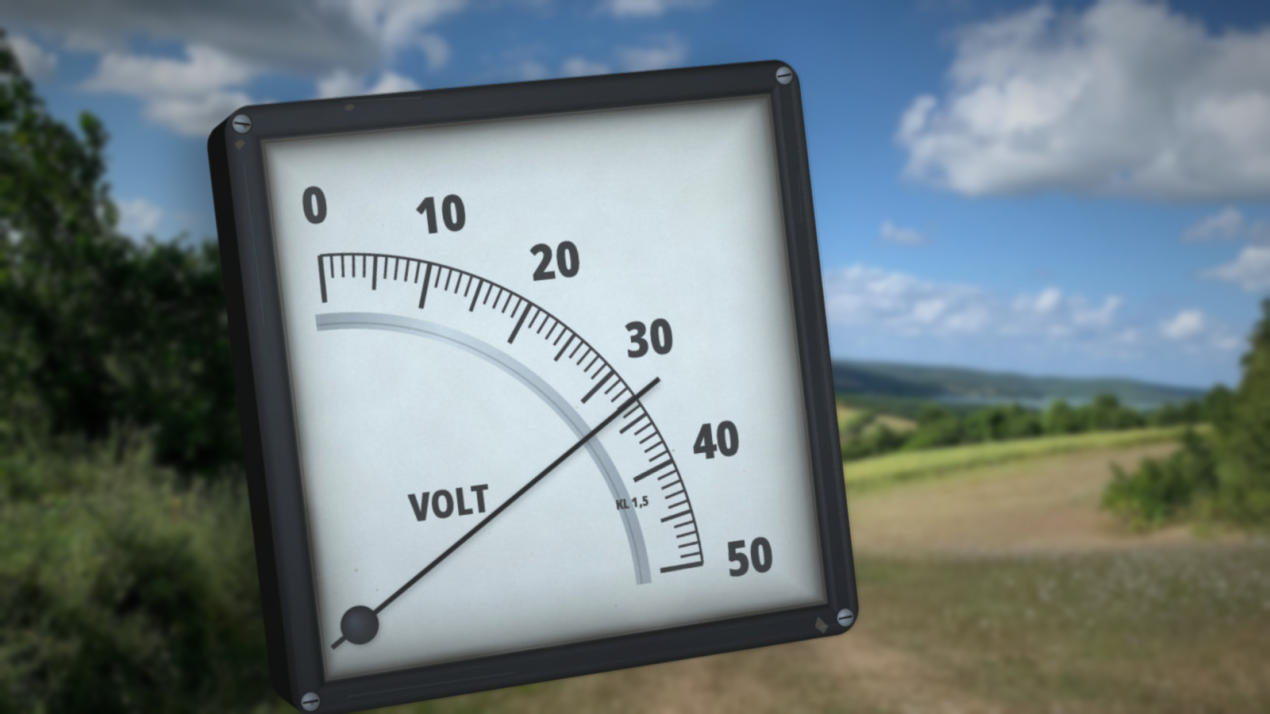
value=33 unit=V
